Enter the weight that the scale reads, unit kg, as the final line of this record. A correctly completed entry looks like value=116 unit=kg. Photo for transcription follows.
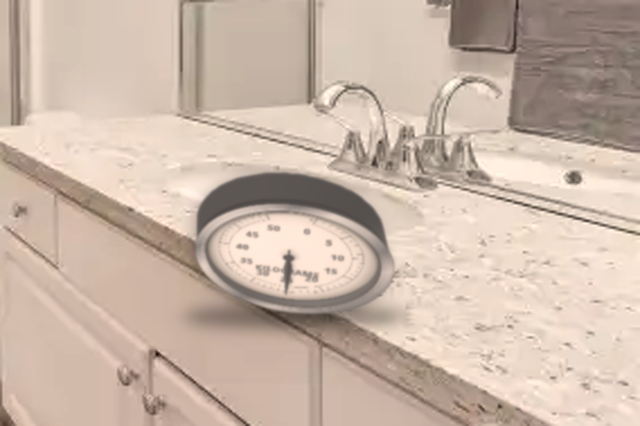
value=25 unit=kg
